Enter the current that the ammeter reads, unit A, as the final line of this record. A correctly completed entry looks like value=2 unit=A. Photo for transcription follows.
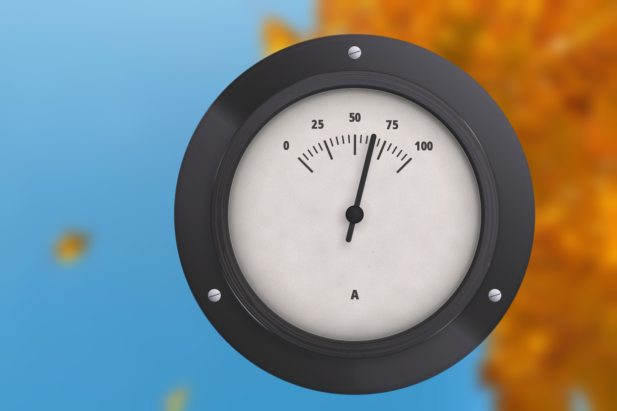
value=65 unit=A
